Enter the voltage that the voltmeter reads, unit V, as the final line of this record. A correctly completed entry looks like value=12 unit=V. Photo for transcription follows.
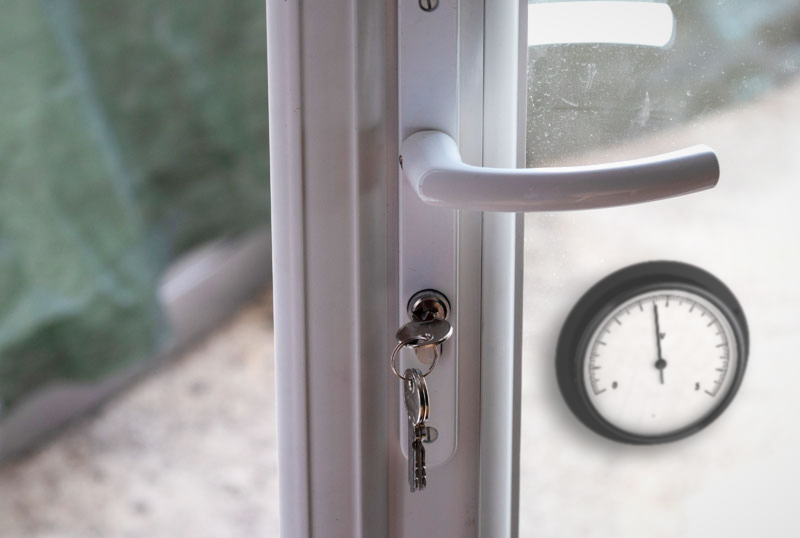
value=2.25 unit=V
